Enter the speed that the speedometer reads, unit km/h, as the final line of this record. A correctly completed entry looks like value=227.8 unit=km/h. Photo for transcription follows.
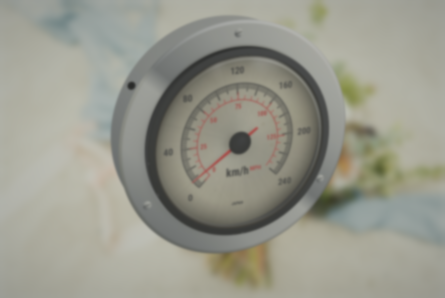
value=10 unit=km/h
